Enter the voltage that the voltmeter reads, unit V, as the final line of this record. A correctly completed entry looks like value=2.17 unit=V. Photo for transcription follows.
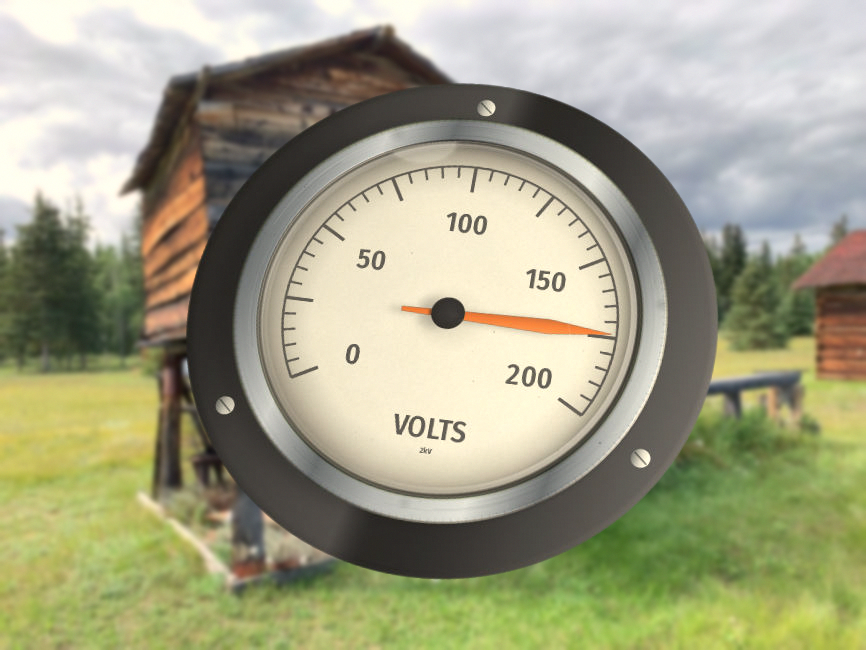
value=175 unit=V
